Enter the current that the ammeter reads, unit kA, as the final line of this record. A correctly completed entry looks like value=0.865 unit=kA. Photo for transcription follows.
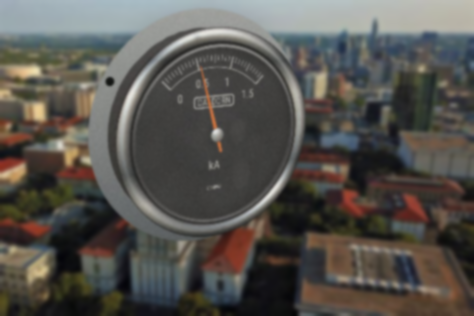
value=0.5 unit=kA
